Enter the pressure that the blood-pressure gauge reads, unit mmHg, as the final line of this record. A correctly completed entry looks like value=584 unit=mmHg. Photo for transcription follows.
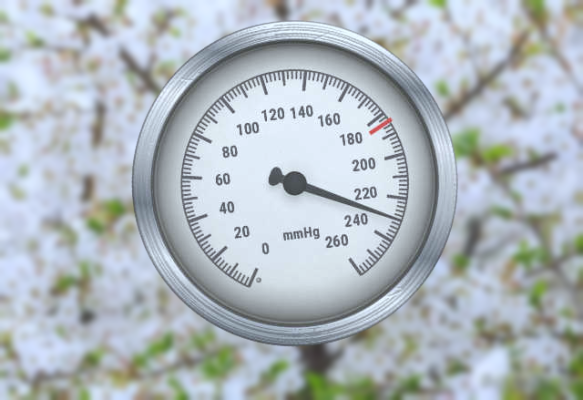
value=230 unit=mmHg
